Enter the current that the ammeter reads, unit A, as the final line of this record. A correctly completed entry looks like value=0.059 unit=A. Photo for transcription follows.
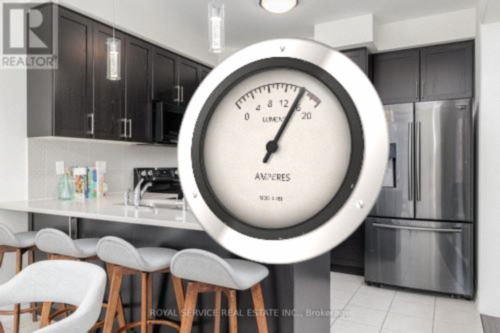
value=16 unit=A
